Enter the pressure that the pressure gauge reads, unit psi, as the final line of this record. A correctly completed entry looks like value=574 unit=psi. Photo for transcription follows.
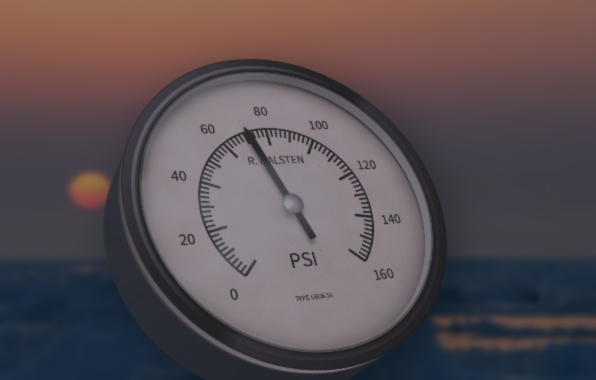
value=70 unit=psi
